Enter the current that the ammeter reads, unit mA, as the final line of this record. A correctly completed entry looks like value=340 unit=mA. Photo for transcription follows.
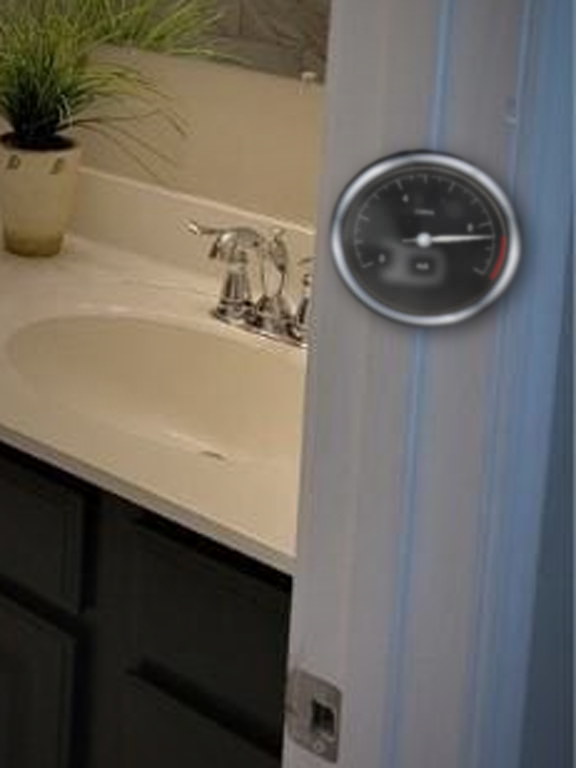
value=8.5 unit=mA
